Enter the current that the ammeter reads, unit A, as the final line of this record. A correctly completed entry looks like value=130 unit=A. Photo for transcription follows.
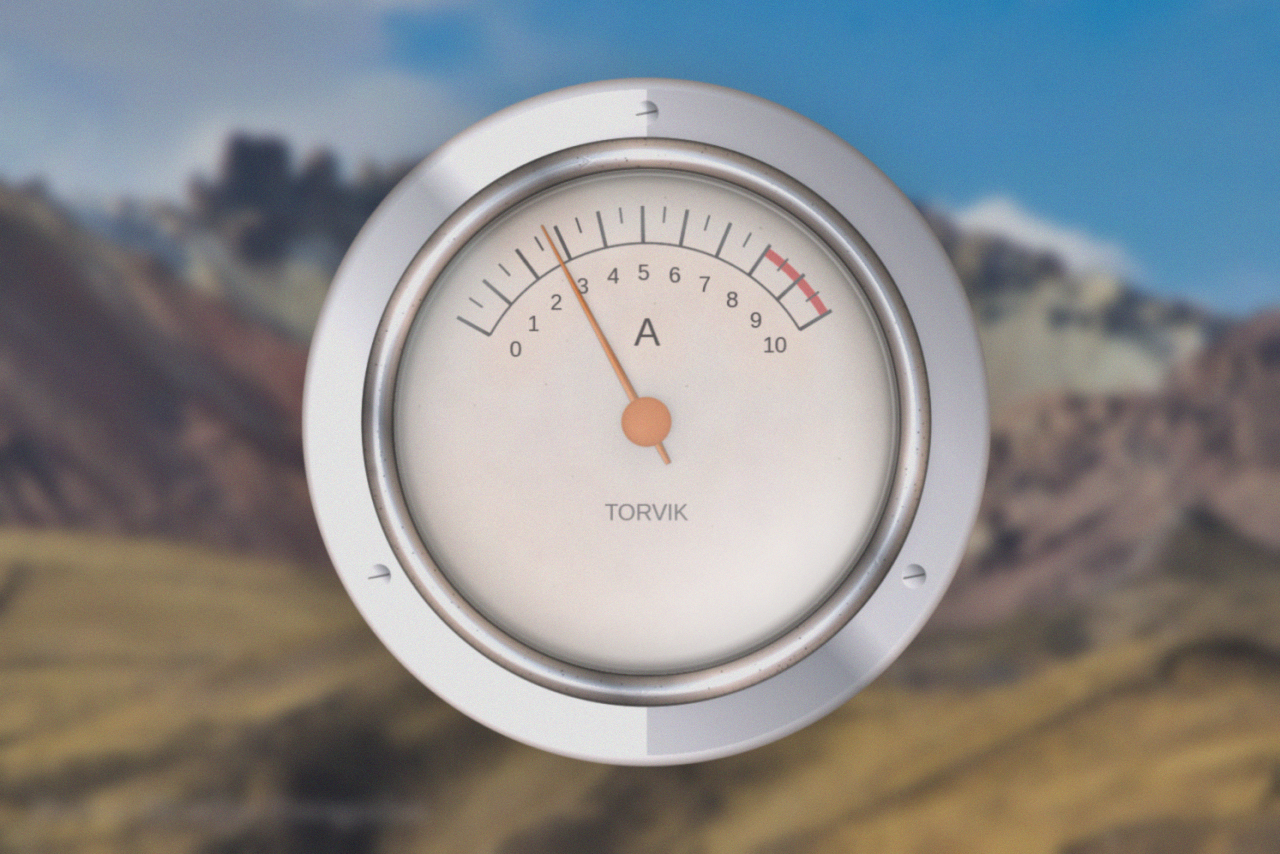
value=2.75 unit=A
